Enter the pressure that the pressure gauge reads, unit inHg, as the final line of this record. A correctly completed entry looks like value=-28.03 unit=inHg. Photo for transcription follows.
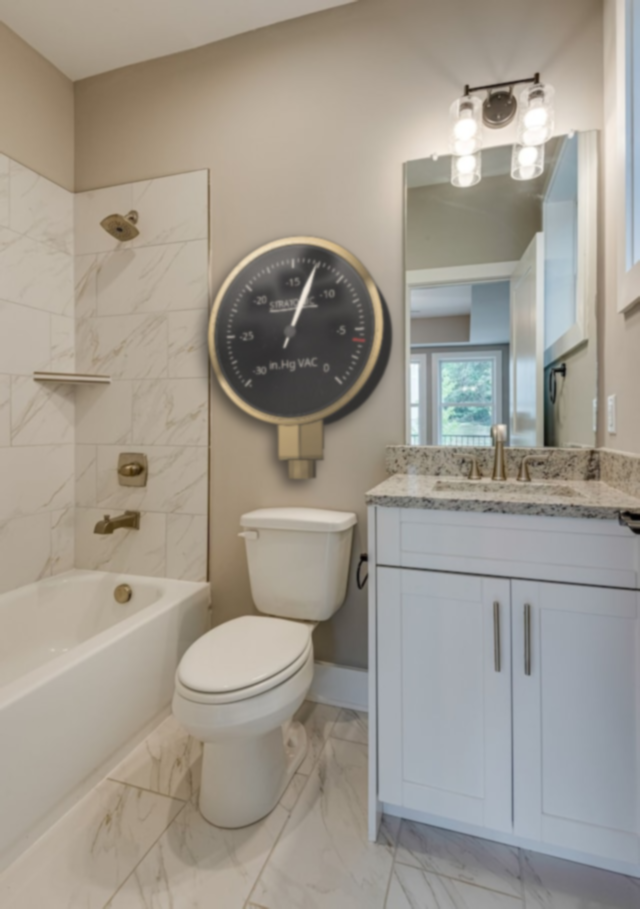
value=-12.5 unit=inHg
